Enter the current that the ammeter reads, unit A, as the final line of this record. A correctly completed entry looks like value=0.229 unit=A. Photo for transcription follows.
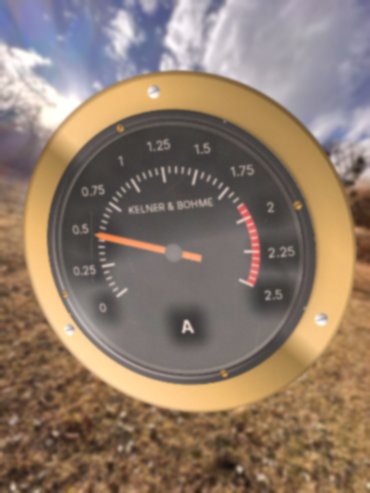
value=0.5 unit=A
